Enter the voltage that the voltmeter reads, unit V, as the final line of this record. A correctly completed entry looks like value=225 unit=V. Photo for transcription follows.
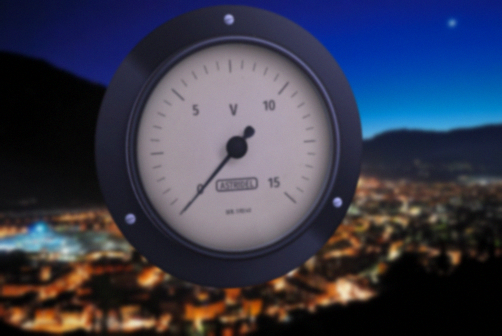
value=0 unit=V
